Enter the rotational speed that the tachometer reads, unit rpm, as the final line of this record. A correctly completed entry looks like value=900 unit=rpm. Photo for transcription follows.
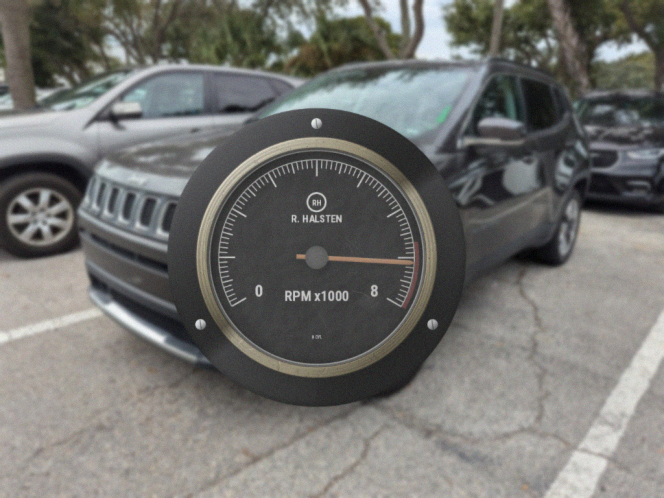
value=7100 unit=rpm
